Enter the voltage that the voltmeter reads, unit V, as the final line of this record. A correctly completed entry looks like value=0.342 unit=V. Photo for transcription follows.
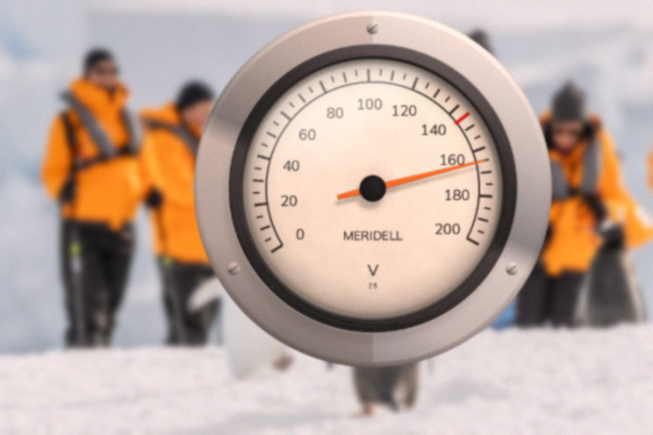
value=165 unit=V
